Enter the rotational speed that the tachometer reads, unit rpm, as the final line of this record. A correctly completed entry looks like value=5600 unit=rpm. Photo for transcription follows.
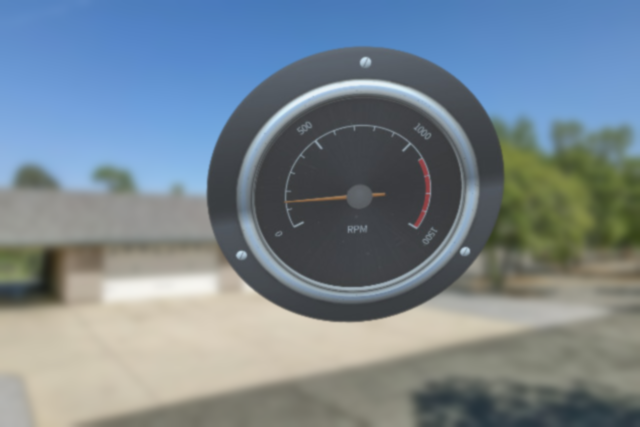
value=150 unit=rpm
